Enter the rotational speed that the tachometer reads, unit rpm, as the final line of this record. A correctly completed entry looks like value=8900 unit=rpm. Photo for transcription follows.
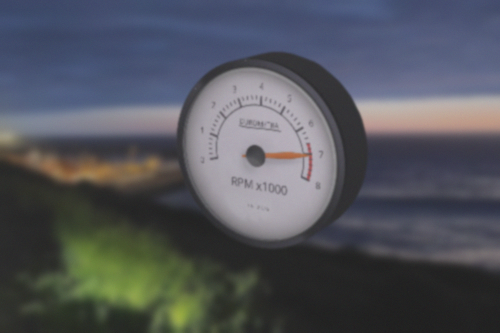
value=7000 unit=rpm
